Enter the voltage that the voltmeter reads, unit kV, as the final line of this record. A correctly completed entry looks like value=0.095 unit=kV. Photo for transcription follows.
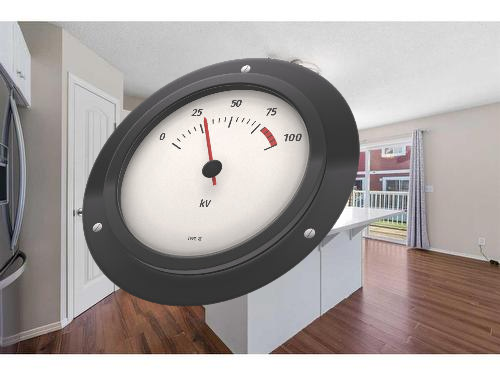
value=30 unit=kV
